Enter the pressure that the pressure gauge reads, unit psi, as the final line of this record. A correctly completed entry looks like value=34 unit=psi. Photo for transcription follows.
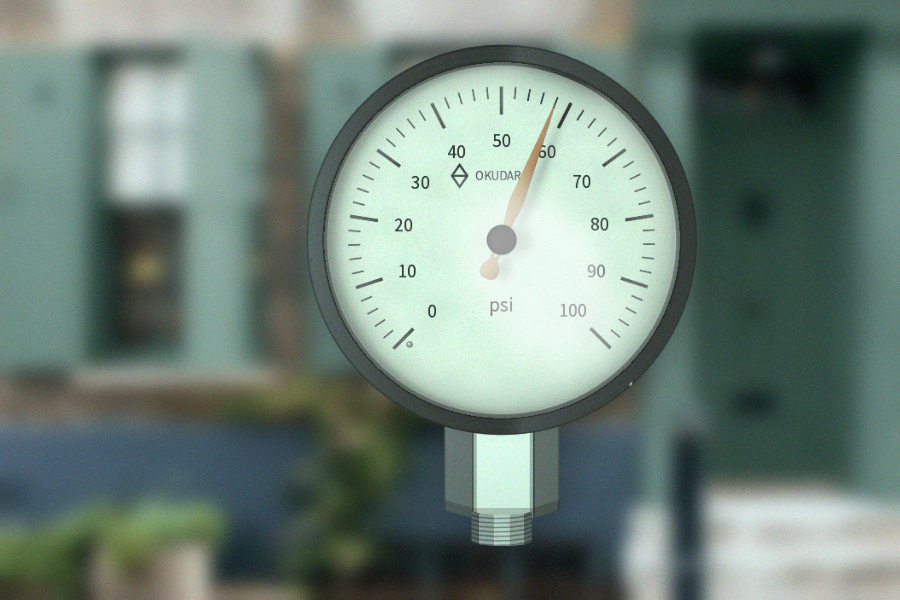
value=58 unit=psi
